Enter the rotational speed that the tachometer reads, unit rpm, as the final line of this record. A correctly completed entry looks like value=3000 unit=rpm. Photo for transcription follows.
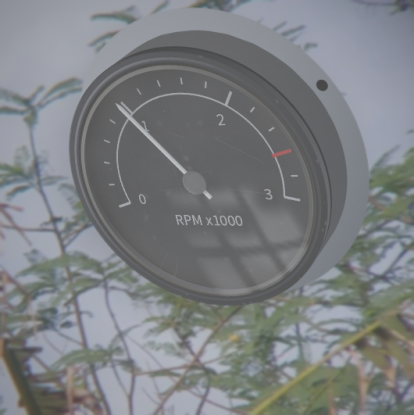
value=1000 unit=rpm
